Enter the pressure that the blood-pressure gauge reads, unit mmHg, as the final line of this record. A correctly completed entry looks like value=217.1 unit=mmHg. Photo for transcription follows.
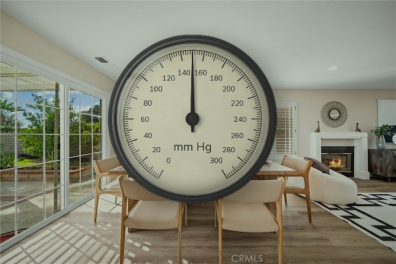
value=150 unit=mmHg
